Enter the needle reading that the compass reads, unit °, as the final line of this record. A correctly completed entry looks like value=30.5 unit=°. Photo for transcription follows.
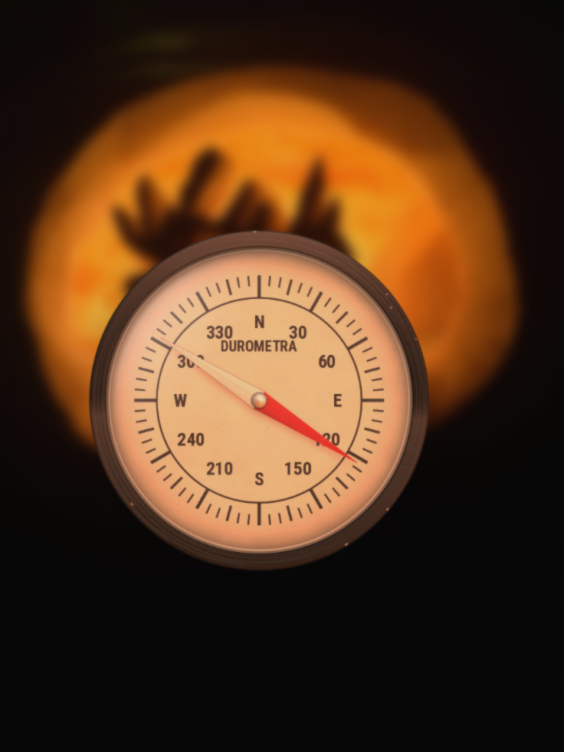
value=122.5 unit=°
